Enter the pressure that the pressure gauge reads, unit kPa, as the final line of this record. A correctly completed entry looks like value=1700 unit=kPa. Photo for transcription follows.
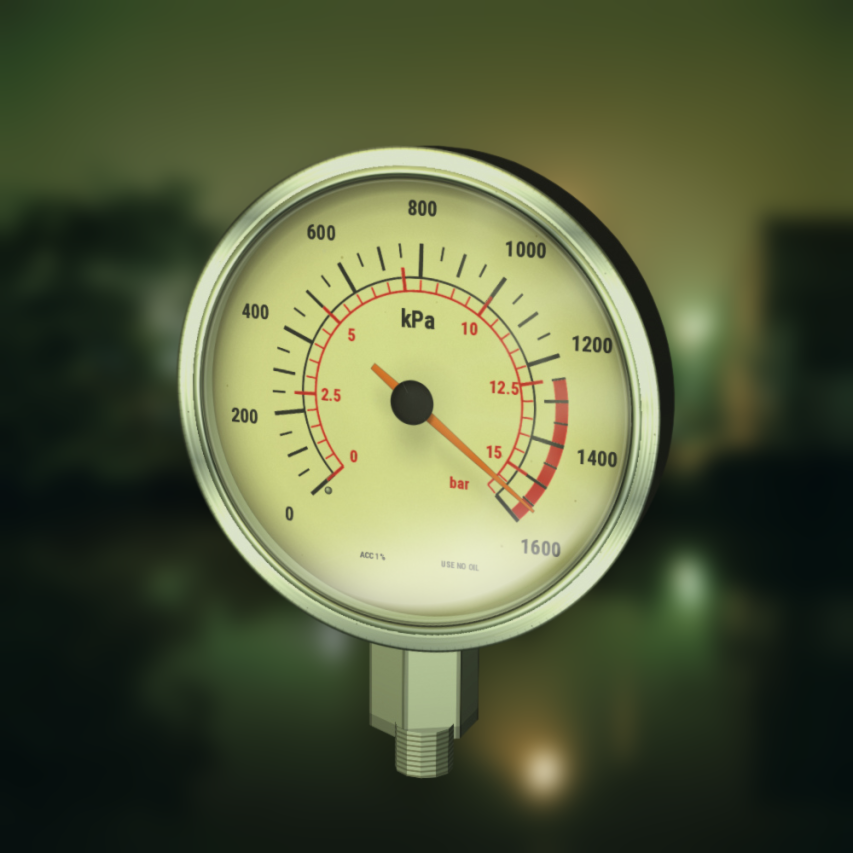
value=1550 unit=kPa
